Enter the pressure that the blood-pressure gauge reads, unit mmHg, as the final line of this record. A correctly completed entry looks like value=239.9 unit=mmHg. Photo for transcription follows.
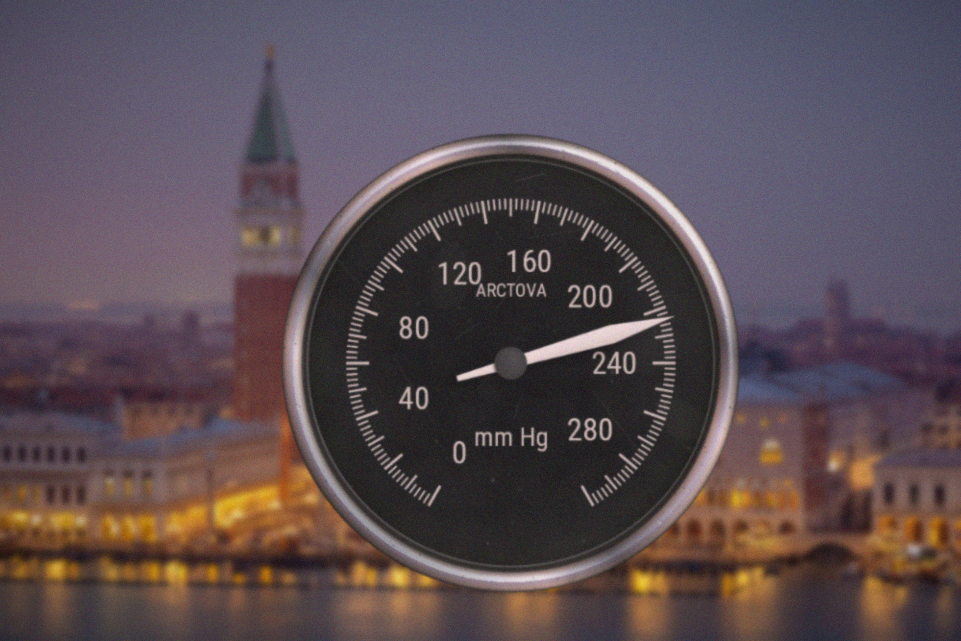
value=224 unit=mmHg
